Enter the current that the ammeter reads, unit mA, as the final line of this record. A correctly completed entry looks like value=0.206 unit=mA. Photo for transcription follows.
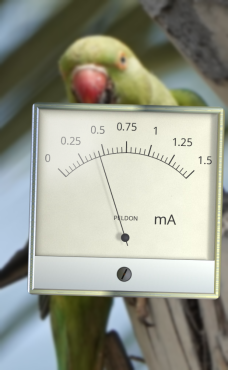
value=0.45 unit=mA
